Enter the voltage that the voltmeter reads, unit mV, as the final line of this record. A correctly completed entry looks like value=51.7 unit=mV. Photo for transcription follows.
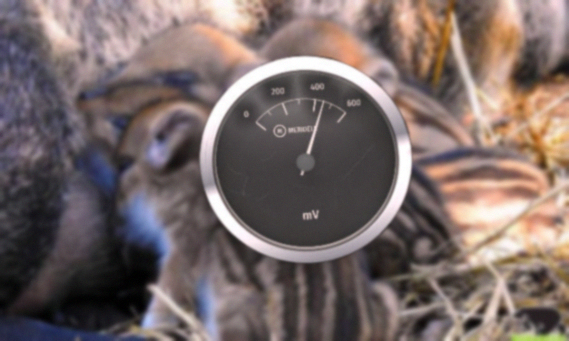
value=450 unit=mV
